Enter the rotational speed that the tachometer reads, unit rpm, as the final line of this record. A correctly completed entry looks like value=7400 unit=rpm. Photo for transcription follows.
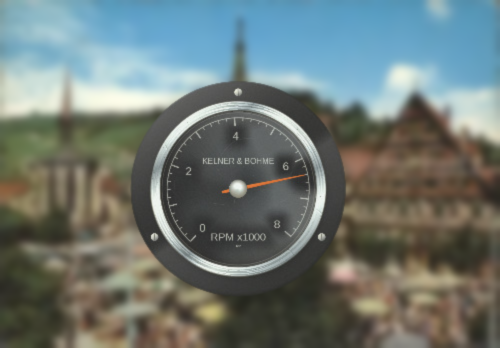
value=6400 unit=rpm
